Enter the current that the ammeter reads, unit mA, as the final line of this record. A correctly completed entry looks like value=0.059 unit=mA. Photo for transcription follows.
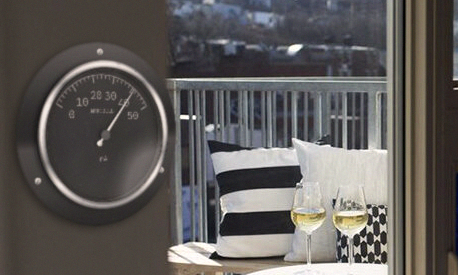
value=40 unit=mA
